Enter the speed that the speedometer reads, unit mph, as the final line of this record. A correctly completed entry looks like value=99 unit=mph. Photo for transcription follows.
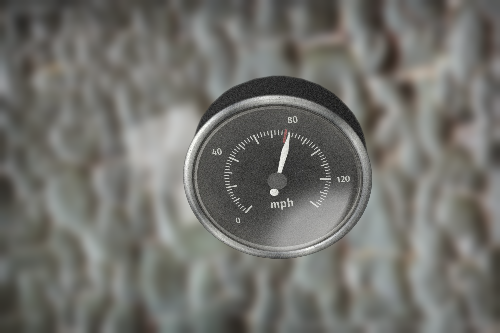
value=80 unit=mph
